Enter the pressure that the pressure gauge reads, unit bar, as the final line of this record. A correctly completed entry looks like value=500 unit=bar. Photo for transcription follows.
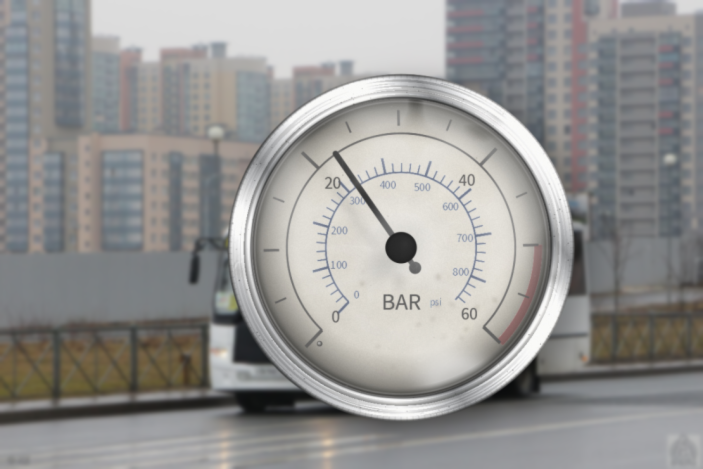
value=22.5 unit=bar
